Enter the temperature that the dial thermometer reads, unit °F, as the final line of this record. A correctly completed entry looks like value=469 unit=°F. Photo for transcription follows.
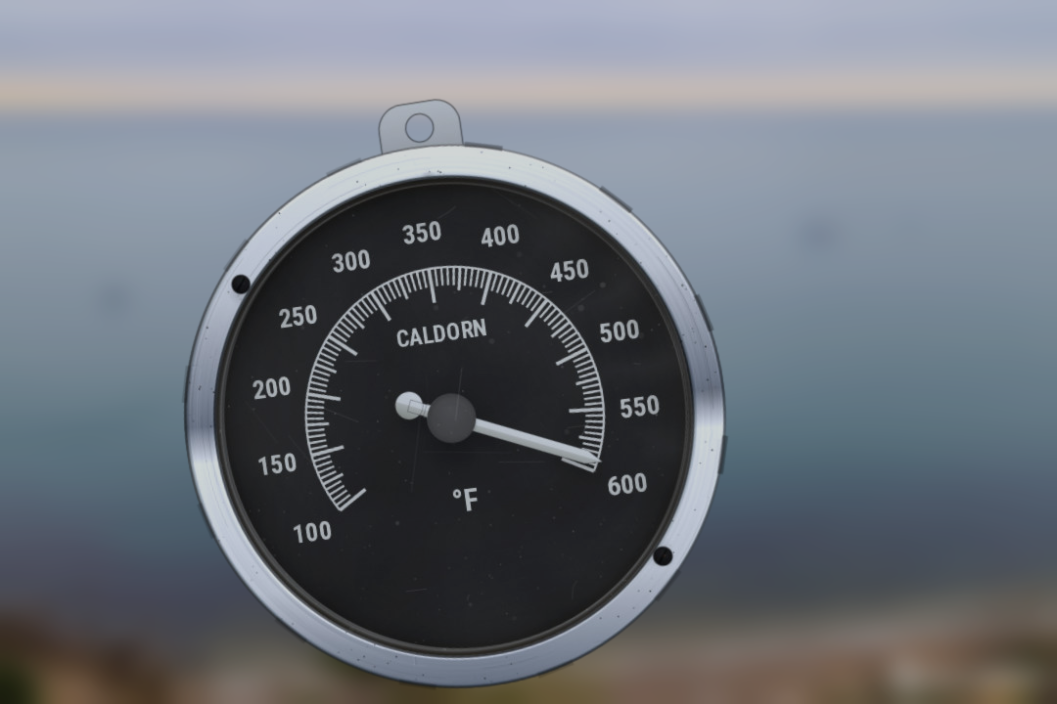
value=590 unit=°F
